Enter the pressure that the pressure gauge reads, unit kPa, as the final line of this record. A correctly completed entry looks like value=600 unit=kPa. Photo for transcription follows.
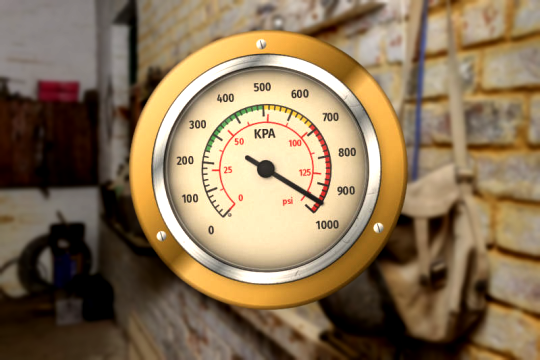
value=960 unit=kPa
